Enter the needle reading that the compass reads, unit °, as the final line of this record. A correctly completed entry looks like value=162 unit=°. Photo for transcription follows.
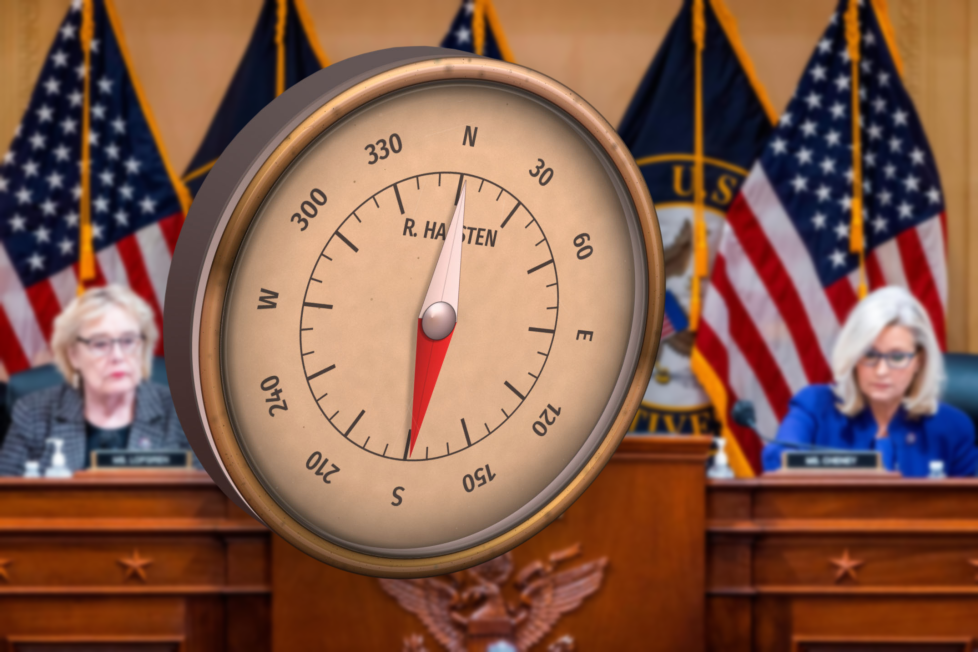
value=180 unit=°
